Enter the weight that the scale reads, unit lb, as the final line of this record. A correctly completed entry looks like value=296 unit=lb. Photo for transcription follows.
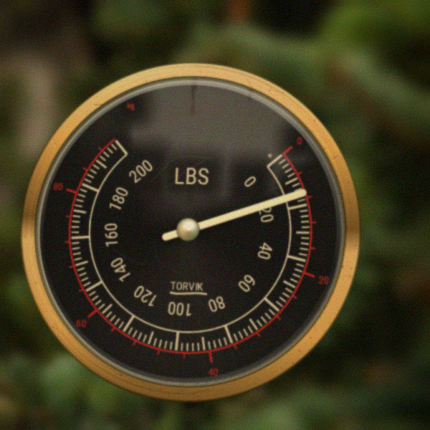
value=16 unit=lb
